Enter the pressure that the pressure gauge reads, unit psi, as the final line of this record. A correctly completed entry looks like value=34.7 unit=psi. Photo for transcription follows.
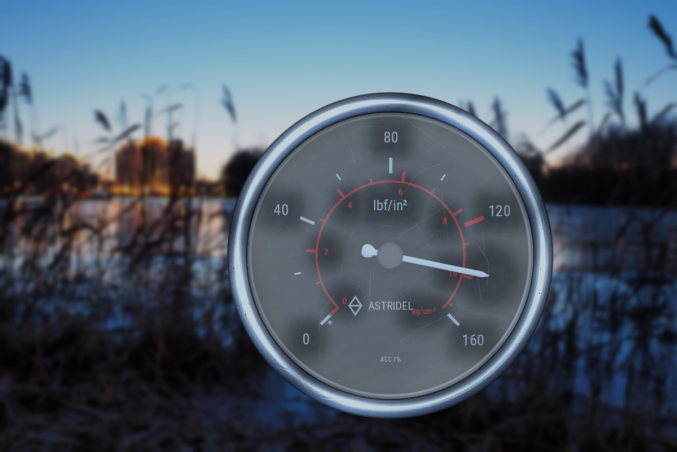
value=140 unit=psi
